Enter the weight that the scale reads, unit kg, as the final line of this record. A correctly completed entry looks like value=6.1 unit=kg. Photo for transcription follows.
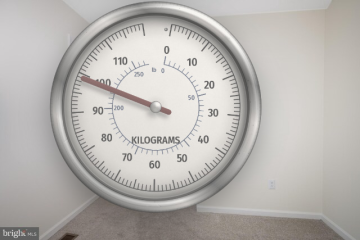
value=99 unit=kg
